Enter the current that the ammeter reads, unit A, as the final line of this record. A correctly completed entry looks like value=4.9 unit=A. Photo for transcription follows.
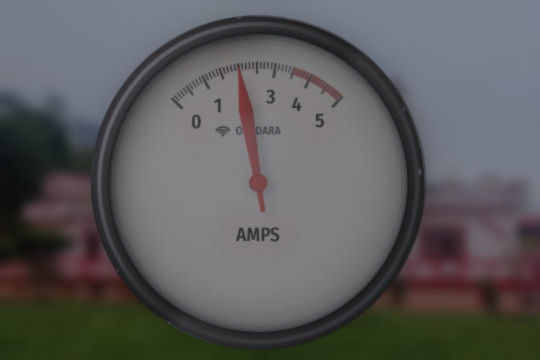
value=2 unit=A
